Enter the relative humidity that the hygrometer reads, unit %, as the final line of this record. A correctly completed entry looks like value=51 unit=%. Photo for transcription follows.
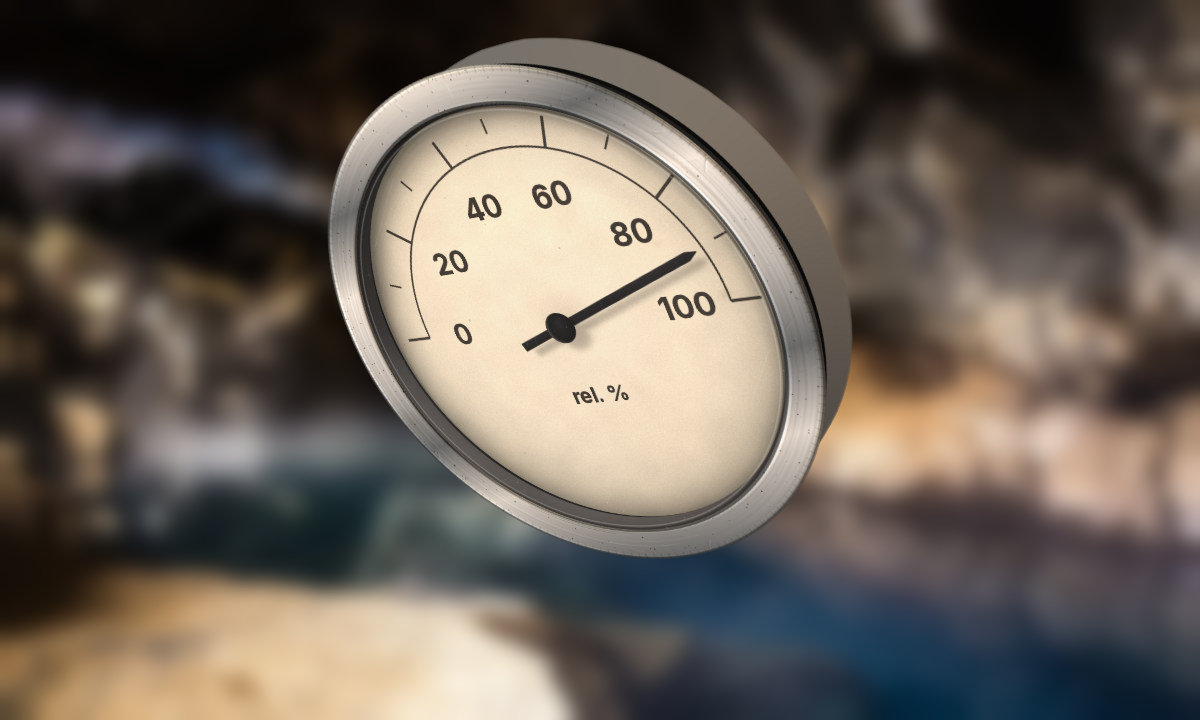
value=90 unit=%
